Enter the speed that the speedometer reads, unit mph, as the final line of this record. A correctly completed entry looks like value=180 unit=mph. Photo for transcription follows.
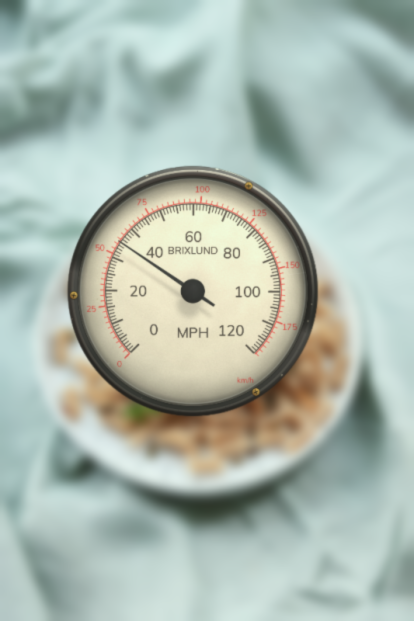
value=35 unit=mph
